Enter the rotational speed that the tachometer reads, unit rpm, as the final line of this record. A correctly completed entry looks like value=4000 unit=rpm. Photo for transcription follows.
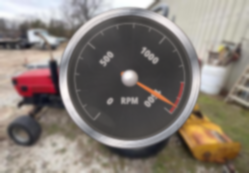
value=1450 unit=rpm
